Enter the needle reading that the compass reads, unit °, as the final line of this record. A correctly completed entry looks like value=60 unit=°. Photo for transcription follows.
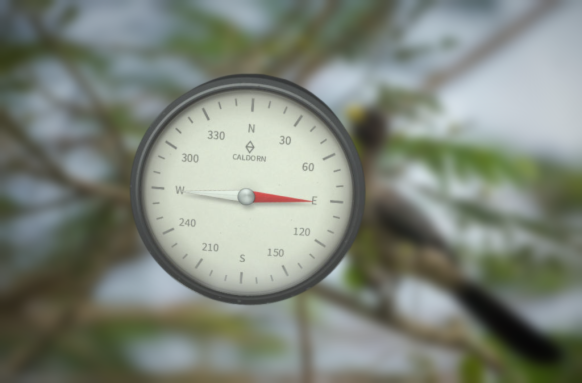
value=90 unit=°
